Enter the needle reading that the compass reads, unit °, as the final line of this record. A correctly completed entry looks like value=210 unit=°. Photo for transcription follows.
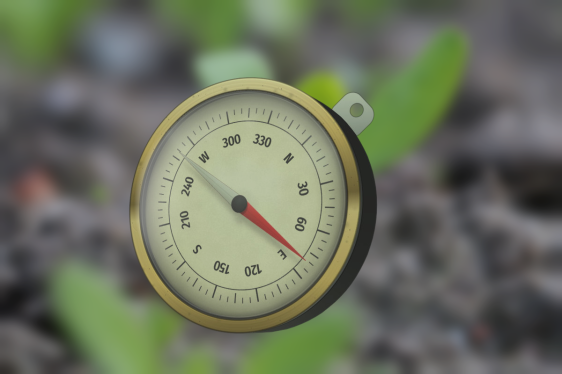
value=80 unit=°
